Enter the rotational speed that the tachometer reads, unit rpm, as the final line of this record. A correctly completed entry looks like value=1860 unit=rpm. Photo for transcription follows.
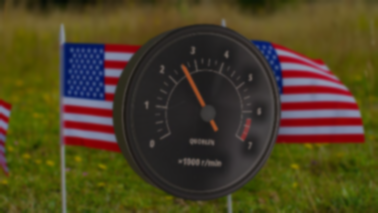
value=2500 unit=rpm
